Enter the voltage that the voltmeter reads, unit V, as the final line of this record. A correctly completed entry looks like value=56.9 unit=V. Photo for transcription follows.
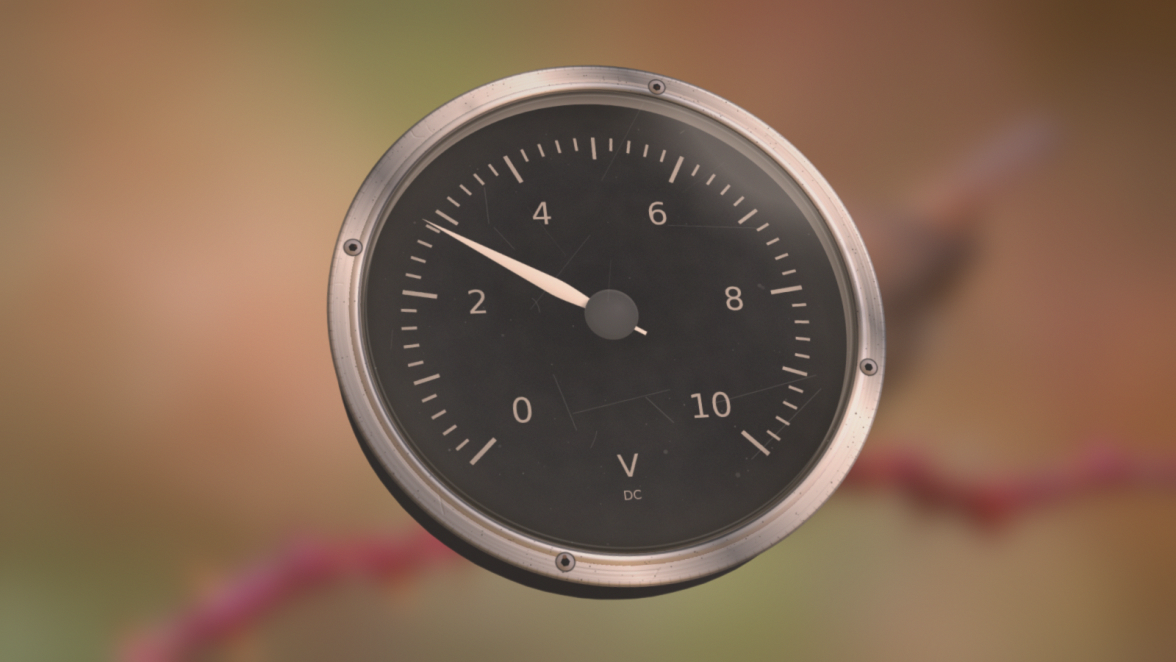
value=2.8 unit=V
